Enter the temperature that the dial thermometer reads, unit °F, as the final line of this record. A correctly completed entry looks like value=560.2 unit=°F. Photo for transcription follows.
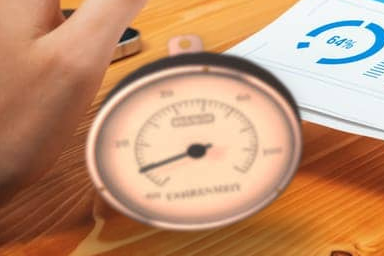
value=-40 unit=°F
